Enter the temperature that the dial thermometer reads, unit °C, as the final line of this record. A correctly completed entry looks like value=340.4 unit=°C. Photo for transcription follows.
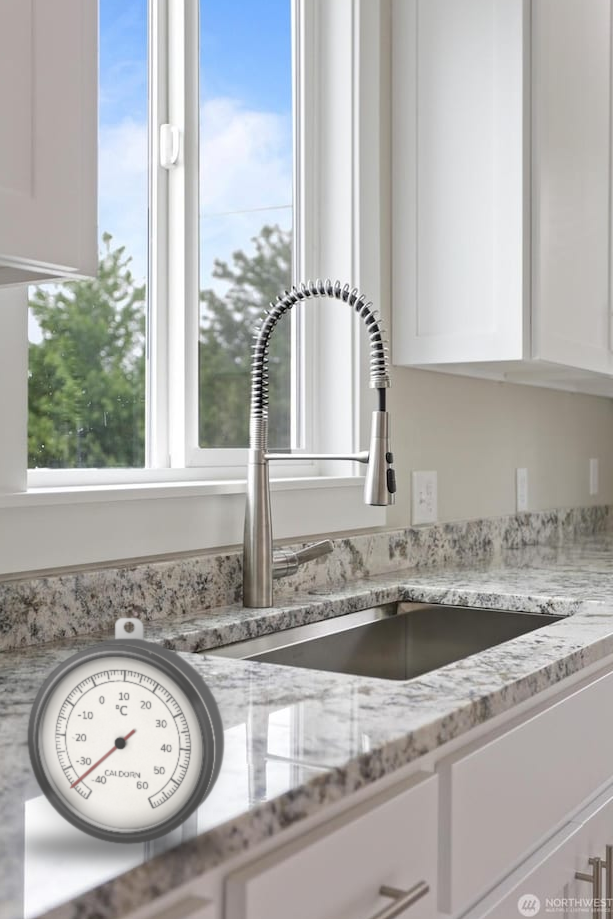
value=-35 unit=°C
